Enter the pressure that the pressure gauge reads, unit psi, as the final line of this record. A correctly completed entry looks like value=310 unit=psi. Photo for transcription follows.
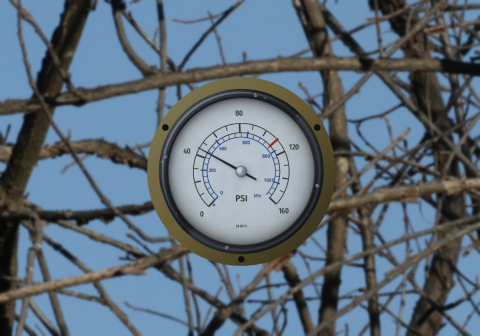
value=45 unit=psi
